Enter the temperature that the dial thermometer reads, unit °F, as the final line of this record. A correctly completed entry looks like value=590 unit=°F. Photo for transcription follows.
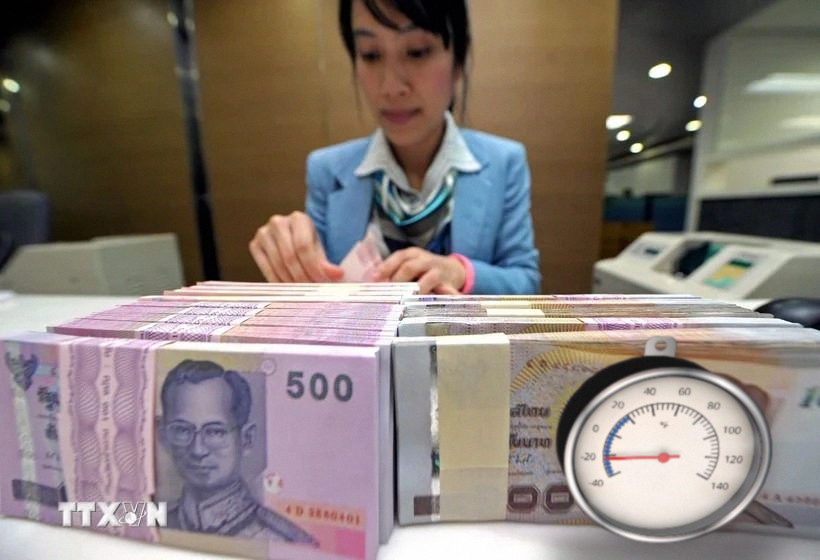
value=-20 unit=°F
